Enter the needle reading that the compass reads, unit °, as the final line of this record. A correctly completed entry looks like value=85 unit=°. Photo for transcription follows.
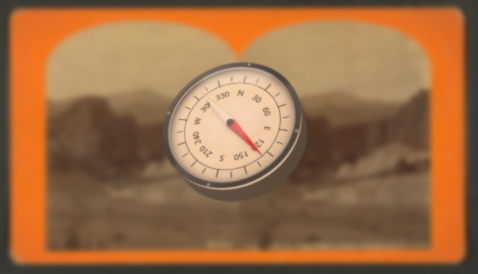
value=127.5 unit=°
